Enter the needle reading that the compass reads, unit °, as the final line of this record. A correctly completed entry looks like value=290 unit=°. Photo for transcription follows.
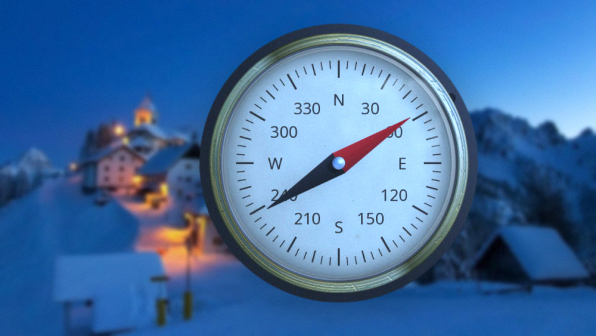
value=57.5 unit=°
